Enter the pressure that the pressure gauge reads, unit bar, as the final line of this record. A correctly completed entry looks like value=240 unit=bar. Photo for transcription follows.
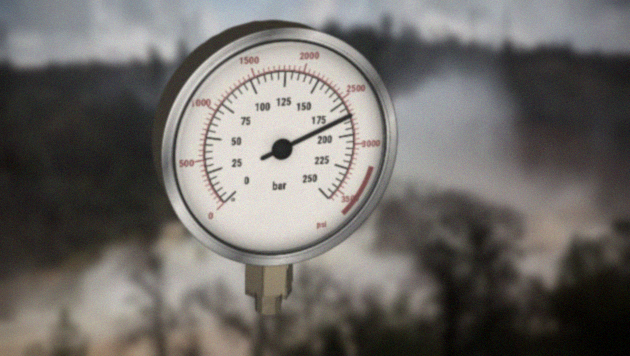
value=185 unit=bar
